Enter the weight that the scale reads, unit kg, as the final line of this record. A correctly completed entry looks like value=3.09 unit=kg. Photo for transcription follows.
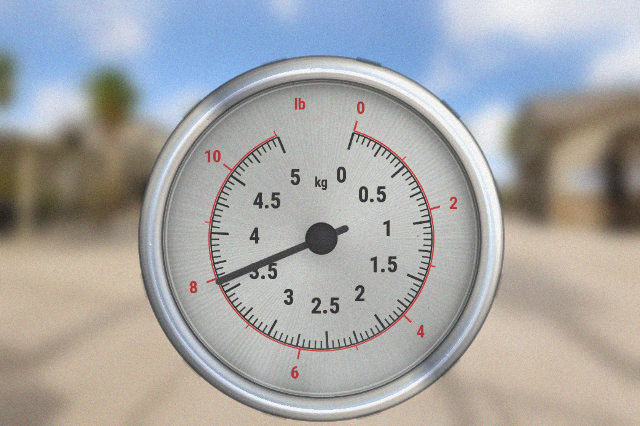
value=3.6 unit=kg
